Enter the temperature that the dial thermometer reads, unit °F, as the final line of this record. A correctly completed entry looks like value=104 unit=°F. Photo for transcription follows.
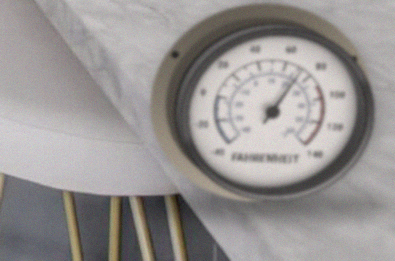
value=70 unit=°F
